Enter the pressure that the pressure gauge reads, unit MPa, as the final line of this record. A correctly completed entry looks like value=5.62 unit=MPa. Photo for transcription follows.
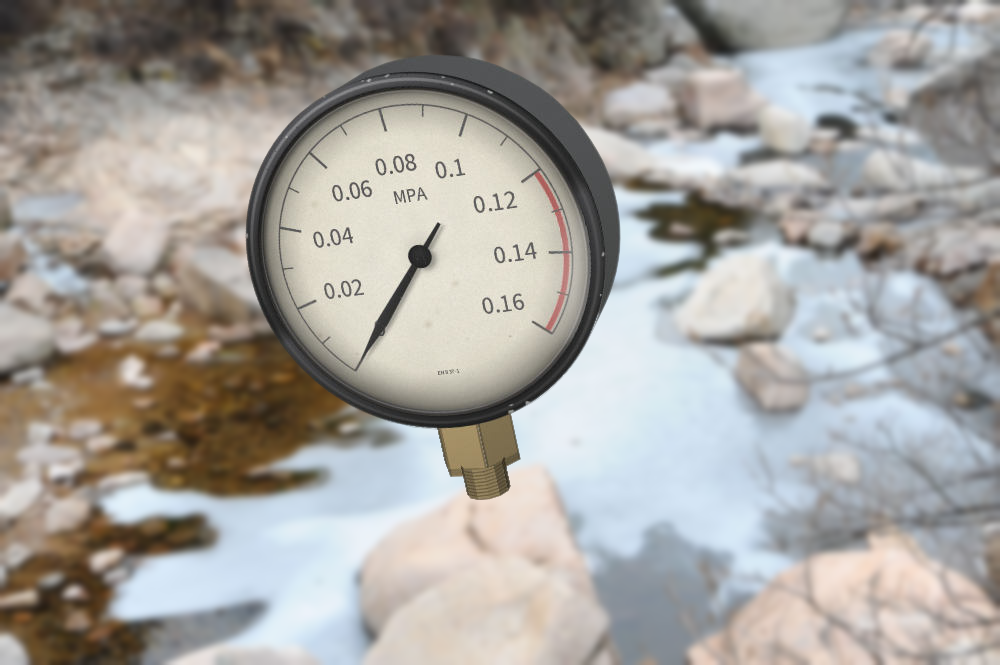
value=0 unit=MPa
